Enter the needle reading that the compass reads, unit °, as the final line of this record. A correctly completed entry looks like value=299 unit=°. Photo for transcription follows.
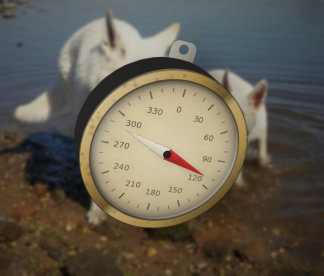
value=110 unit=°
